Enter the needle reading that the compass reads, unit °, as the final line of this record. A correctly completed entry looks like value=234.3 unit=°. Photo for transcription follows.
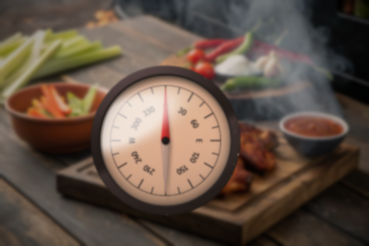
value=0 unit=°
